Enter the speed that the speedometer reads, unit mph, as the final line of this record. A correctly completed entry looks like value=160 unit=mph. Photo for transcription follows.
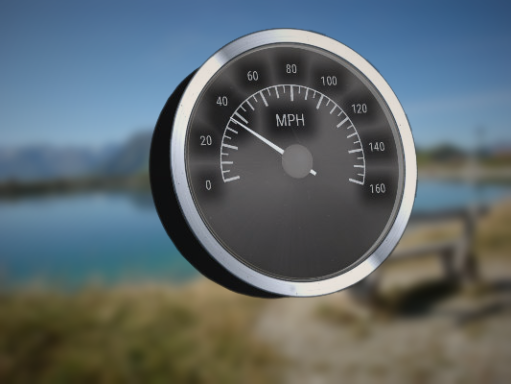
value=35 unit=mph
